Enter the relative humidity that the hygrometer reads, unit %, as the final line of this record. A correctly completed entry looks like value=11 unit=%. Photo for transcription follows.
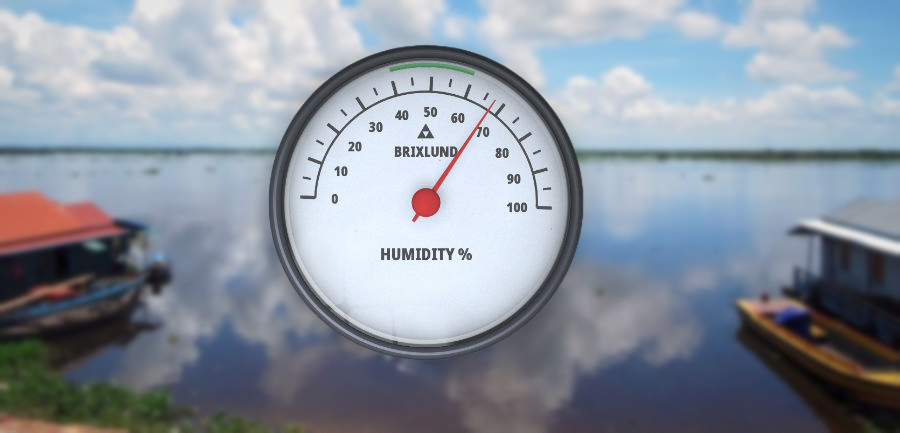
value=67.5 unit=%
